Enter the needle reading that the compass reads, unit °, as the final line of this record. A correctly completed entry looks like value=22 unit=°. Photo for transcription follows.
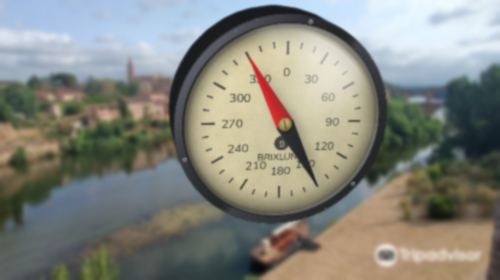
value=330 unit=°
